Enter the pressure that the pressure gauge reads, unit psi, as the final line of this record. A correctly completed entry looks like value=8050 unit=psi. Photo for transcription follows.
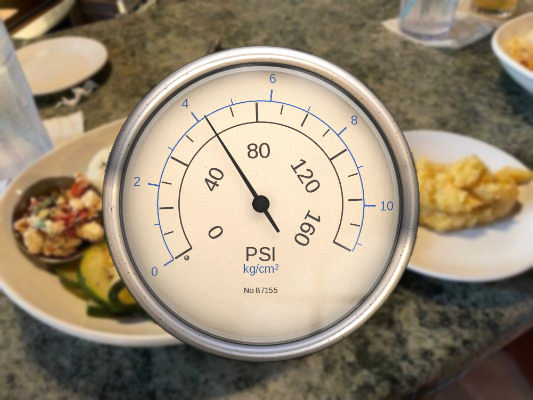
value=60 unit=psi
